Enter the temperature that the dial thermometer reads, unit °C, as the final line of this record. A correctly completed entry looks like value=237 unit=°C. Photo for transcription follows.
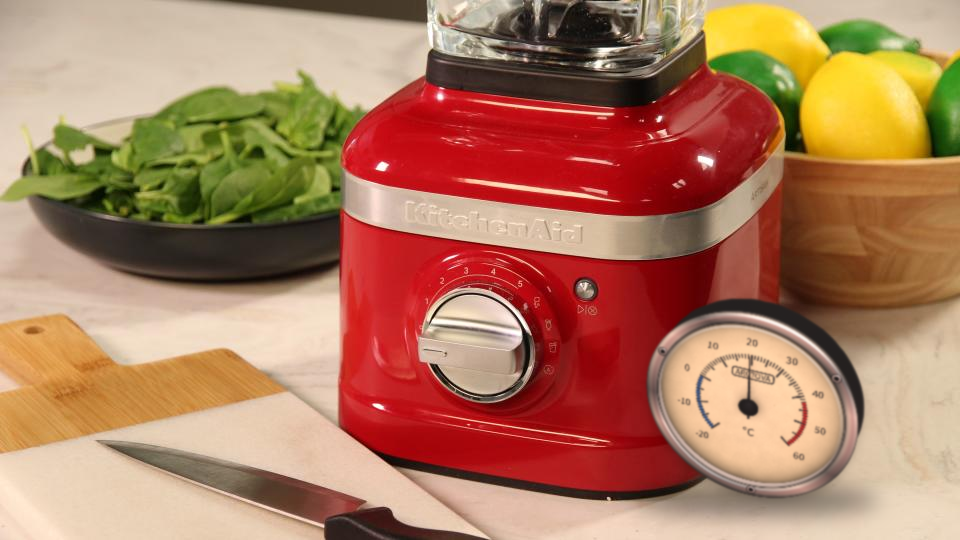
value=20 unit=°C
